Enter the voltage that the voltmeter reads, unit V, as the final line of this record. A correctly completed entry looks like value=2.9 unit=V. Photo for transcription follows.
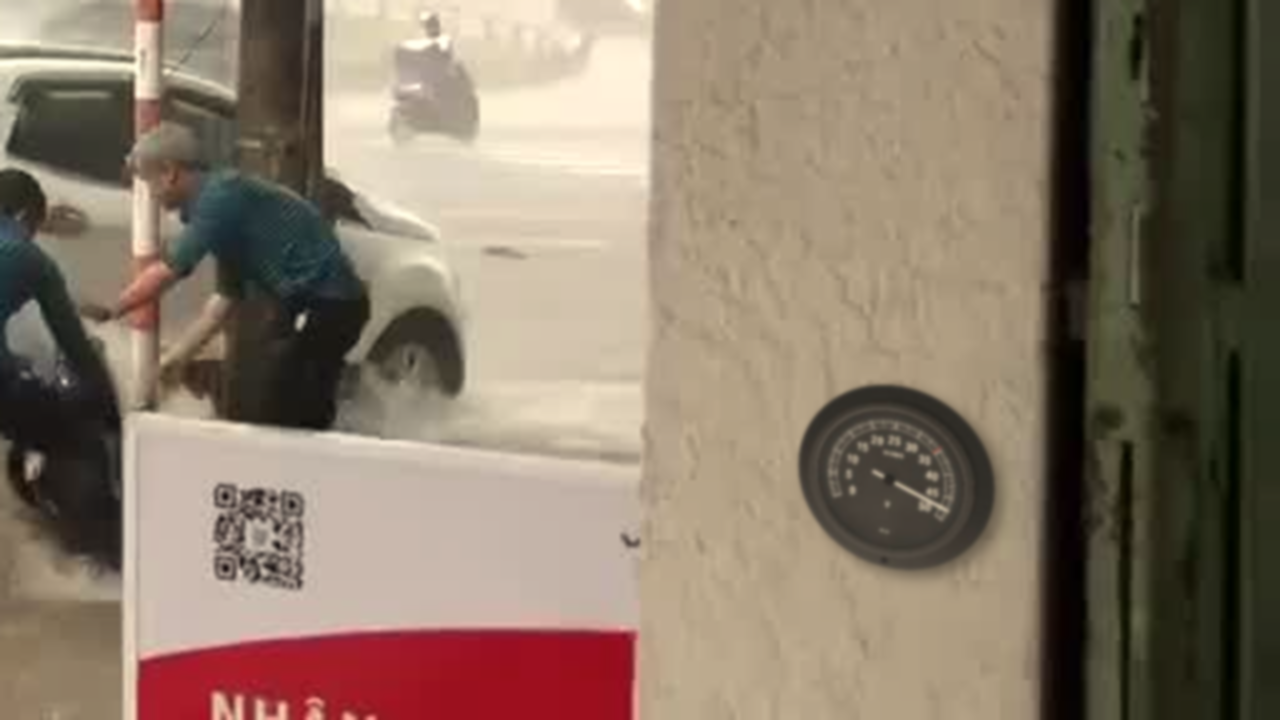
value=47.5 unit=V
